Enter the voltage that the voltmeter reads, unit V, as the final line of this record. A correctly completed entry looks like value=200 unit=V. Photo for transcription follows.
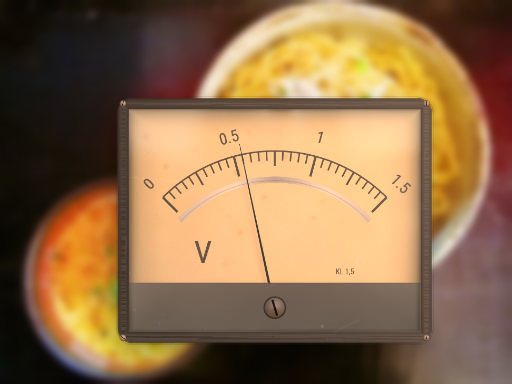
value=0.55 unit=V
